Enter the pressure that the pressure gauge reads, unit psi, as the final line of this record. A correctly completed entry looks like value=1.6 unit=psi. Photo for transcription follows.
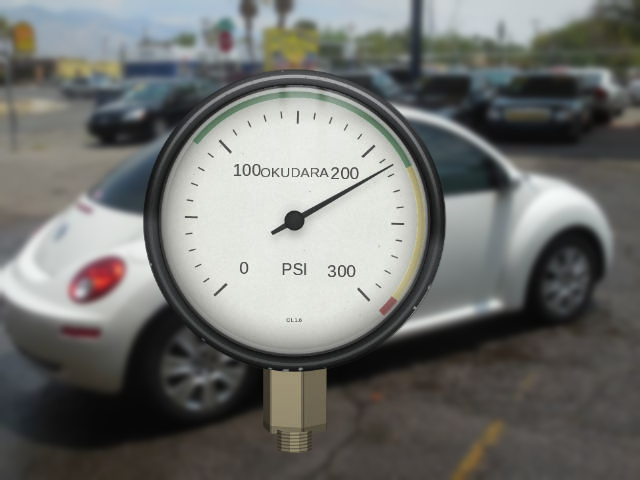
value=215 unit=psi
